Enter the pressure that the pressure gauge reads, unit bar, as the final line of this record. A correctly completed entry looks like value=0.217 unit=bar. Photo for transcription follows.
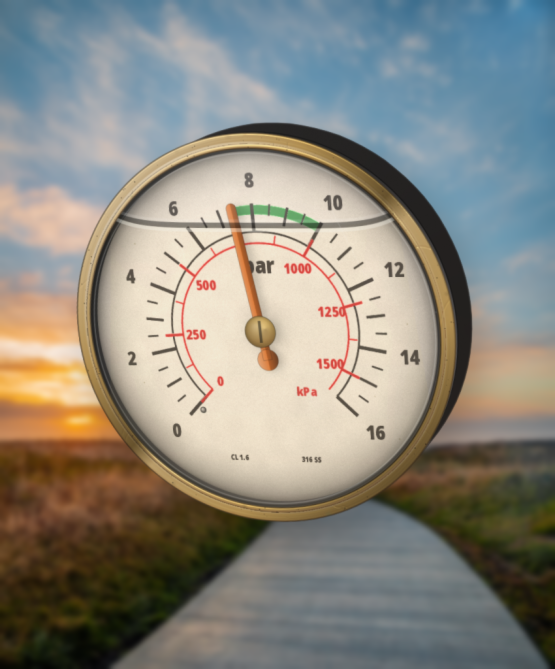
value=7.5 unit=bar
